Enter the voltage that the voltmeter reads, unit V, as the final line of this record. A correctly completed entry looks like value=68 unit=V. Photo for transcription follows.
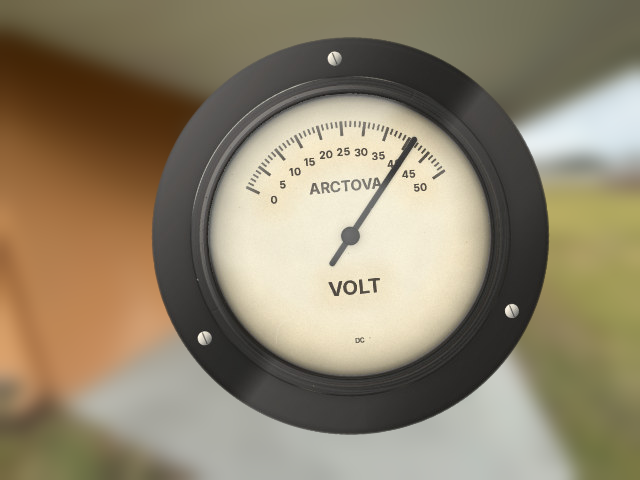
value=41 unit=V
